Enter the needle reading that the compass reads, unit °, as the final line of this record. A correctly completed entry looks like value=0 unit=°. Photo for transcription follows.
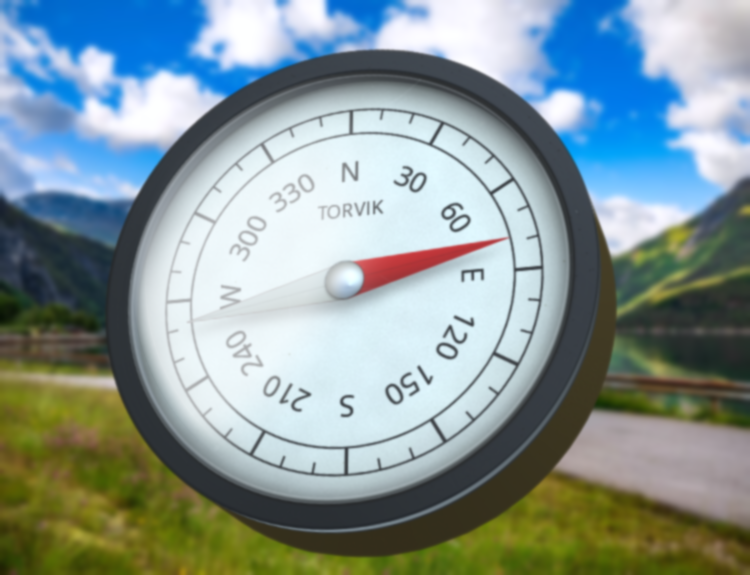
value=80 unit=°
